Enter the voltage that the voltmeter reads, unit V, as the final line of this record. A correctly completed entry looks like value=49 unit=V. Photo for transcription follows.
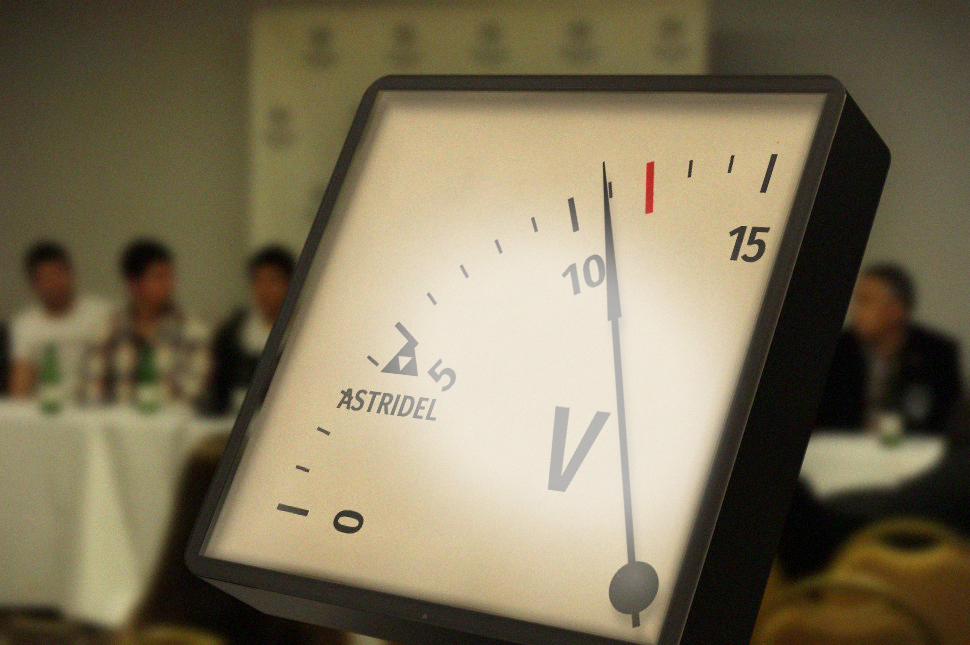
value=11 unit=V
